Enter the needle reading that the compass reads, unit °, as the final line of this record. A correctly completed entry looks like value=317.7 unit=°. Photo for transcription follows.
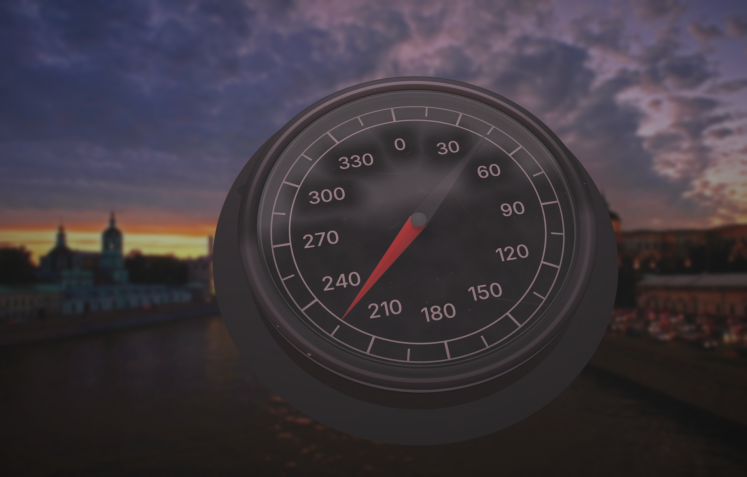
value=225 unit=°
